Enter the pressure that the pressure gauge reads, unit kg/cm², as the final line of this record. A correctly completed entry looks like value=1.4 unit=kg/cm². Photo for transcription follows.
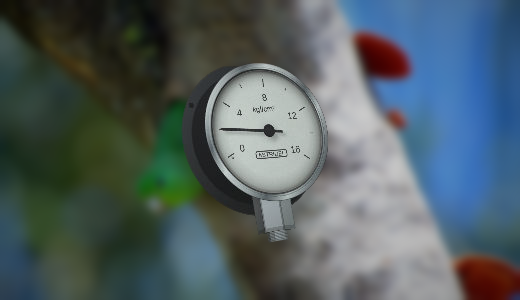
value=2 unit=kg/cm²
